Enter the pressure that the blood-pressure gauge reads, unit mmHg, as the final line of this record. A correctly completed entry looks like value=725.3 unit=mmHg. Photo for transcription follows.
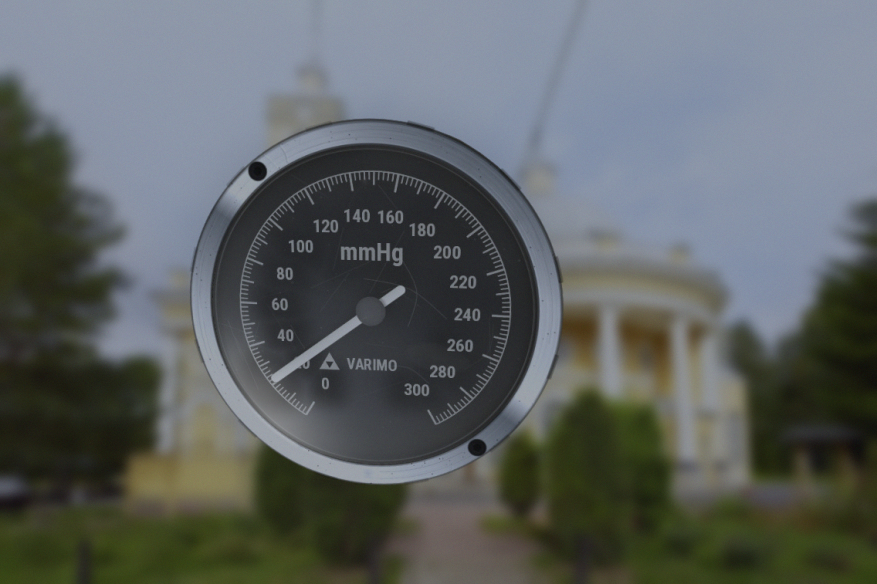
value=22 unit=mmHg
